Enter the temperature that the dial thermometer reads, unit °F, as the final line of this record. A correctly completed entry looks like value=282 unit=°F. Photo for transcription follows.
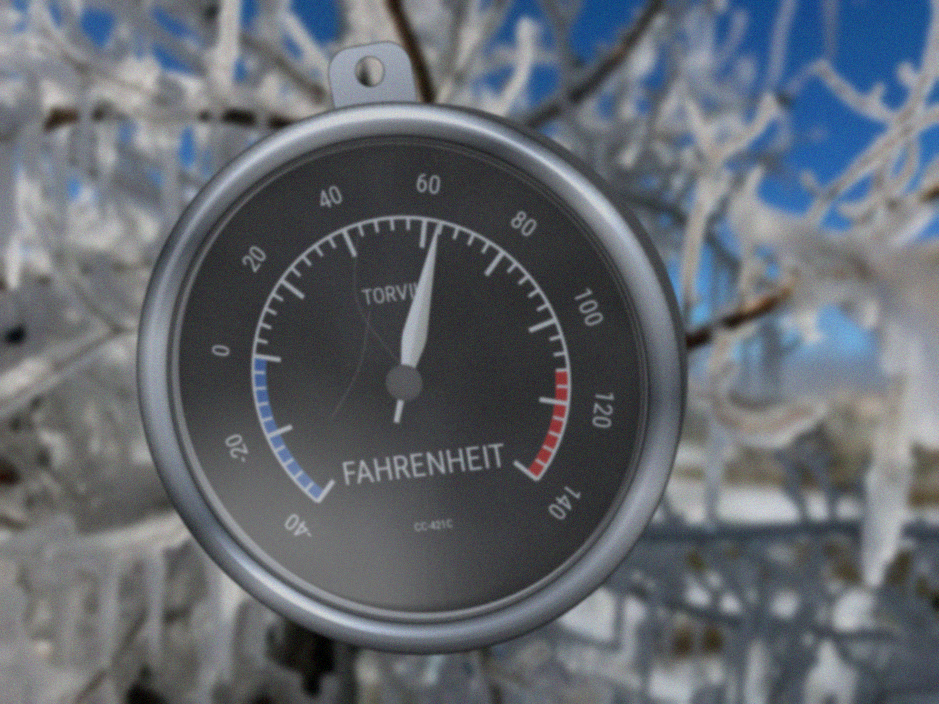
value=64 unit=°F
